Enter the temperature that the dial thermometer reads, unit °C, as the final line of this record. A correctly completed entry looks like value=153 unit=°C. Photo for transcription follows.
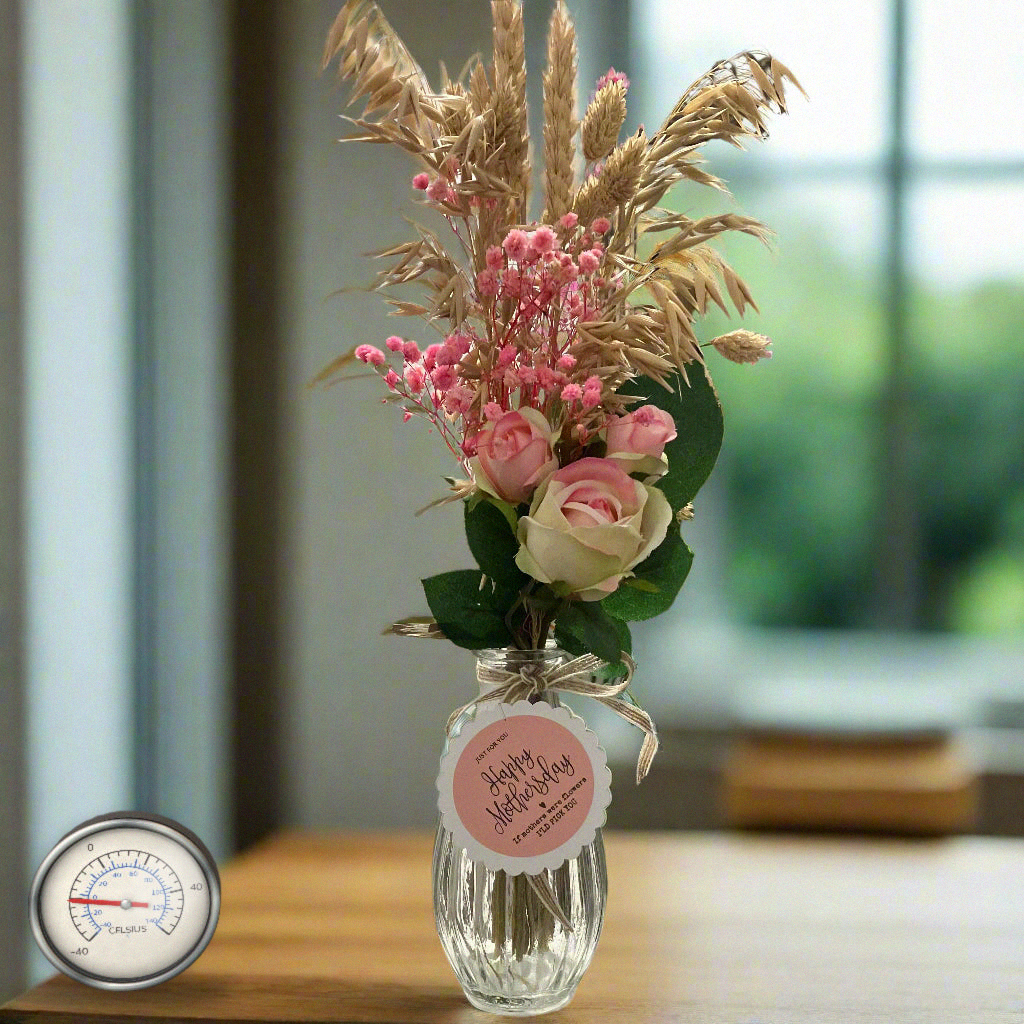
value=-20 unit=°C
